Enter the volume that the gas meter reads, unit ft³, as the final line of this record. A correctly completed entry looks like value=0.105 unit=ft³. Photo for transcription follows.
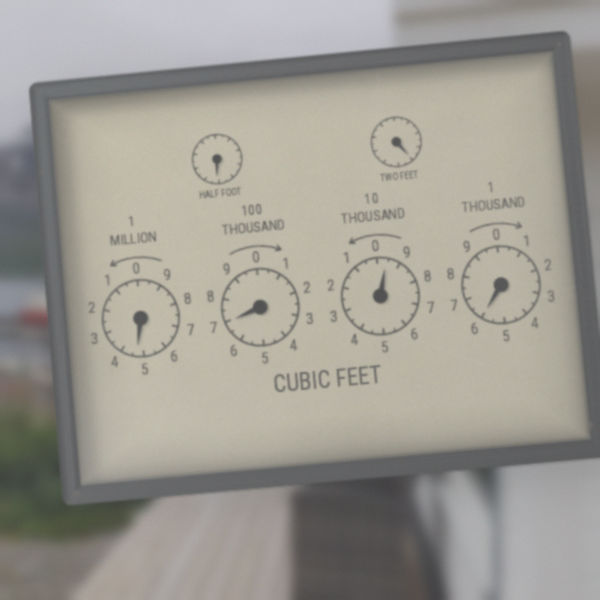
value=469600 unit=ft³
